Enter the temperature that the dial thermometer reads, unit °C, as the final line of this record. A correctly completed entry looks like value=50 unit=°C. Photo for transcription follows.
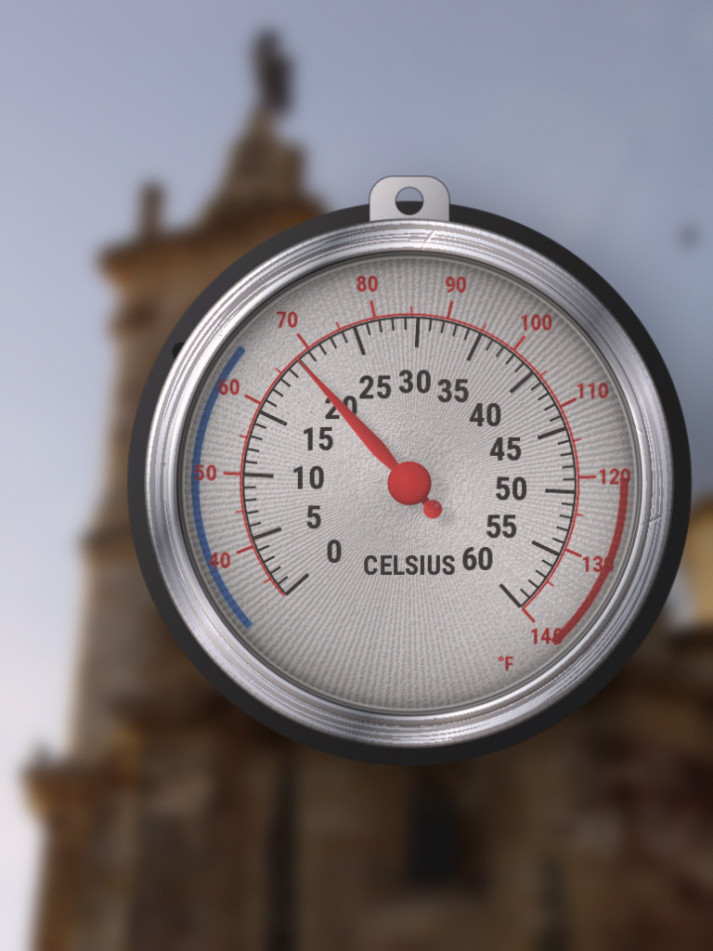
value=20 unit=°C
